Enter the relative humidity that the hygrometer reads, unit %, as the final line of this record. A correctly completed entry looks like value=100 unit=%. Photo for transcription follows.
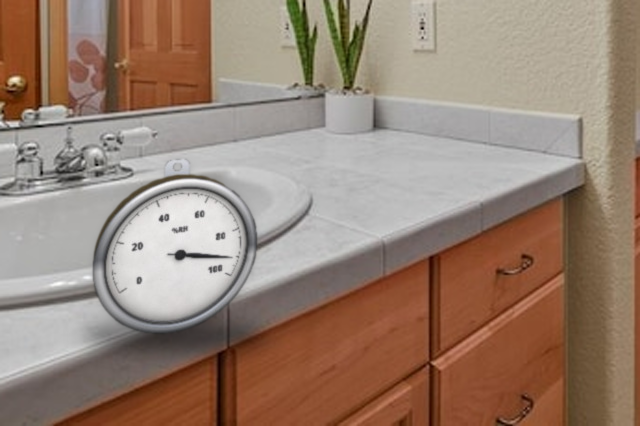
value=92 unit=%
